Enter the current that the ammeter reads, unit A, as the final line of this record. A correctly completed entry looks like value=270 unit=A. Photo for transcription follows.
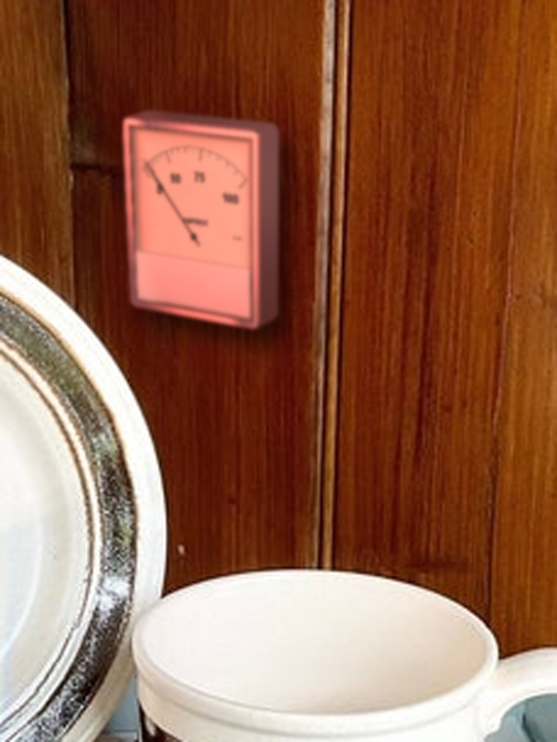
value=25 unit=A
